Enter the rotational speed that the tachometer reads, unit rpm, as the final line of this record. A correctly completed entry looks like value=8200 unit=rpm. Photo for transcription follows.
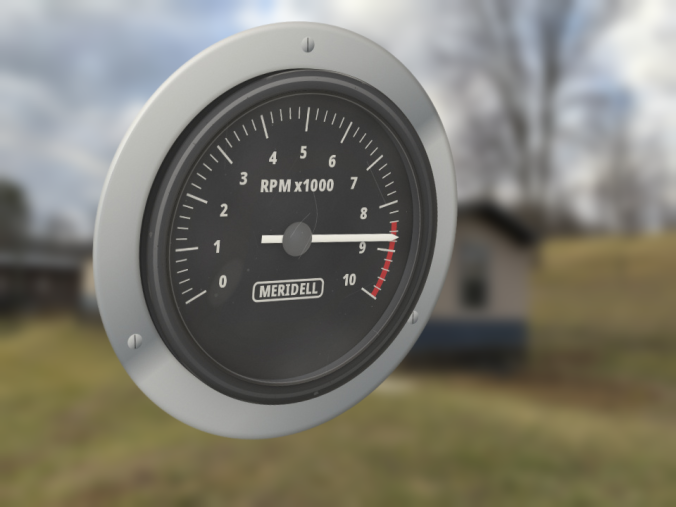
value=8700 unit=rpm
